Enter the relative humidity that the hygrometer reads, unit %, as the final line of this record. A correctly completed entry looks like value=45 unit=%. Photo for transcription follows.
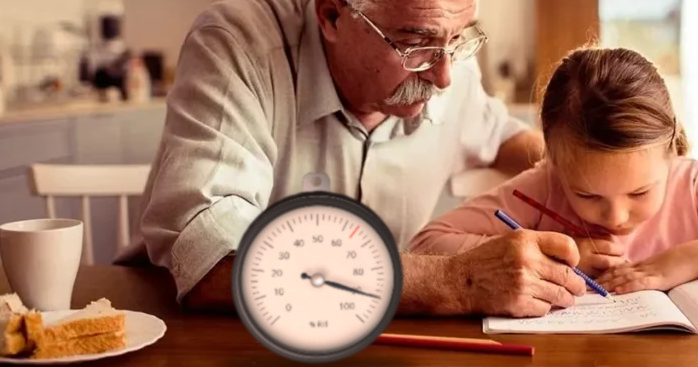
value=90 unit=%
